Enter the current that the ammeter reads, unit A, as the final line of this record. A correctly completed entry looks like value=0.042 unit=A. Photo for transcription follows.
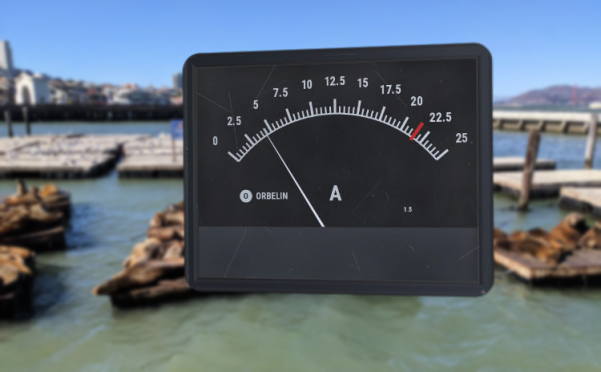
value=4.5 unit=A
